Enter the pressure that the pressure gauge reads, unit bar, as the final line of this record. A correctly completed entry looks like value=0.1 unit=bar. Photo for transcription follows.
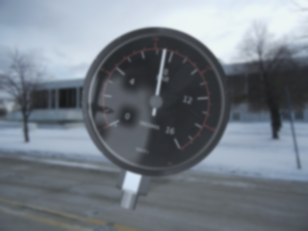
value=7.5 unit=bar
